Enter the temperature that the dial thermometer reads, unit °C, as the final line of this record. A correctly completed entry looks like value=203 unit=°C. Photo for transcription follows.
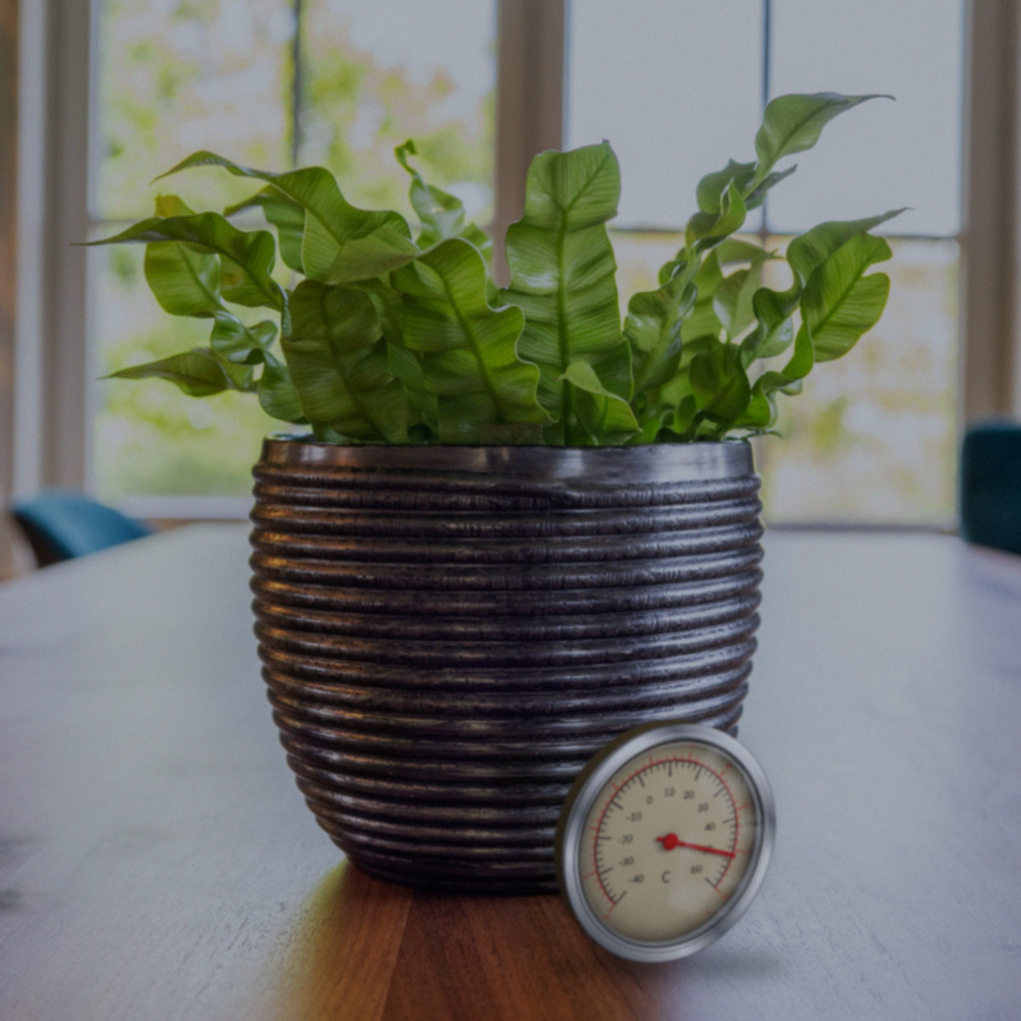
value=50 unit=°C
